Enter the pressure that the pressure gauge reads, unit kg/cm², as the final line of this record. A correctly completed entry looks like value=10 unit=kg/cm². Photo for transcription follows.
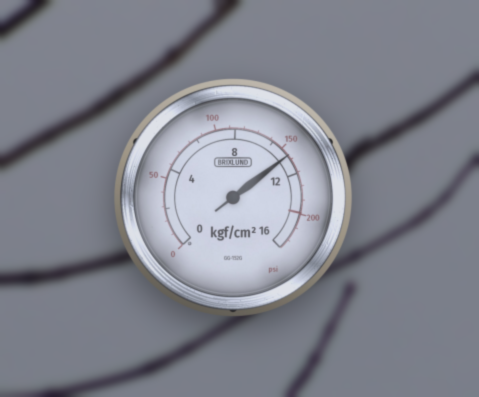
value=11 unit=kg/cm²
